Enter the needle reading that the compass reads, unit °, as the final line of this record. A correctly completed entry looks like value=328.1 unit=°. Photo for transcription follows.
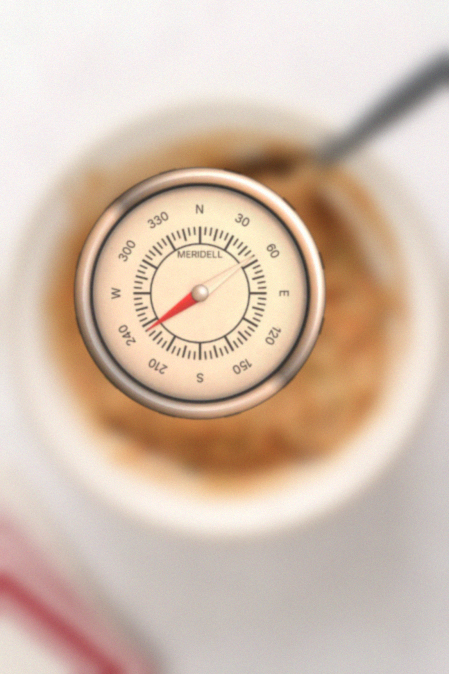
value=235 unit=°
